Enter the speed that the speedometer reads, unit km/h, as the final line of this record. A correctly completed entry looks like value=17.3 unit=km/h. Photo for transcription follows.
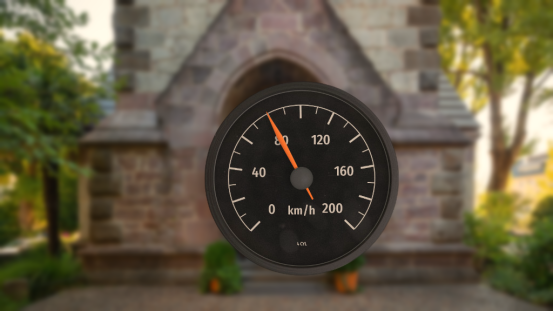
value=80 unit=km/h
